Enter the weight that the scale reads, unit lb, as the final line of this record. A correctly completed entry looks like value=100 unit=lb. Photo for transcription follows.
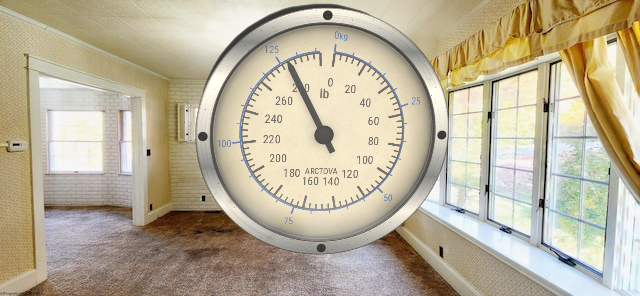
value=280 unit=lb
